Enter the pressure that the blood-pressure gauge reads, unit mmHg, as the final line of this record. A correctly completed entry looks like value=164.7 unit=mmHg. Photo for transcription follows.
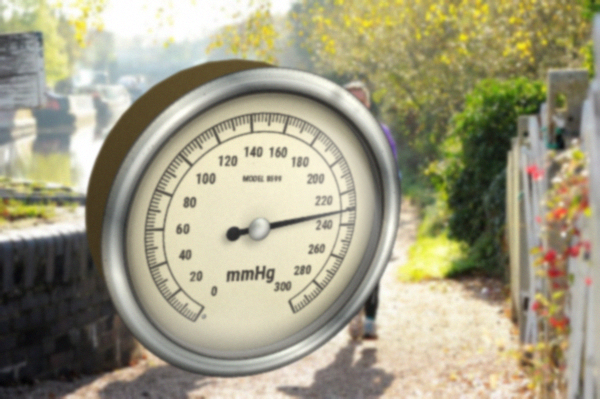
value=230 unit=mmHg
